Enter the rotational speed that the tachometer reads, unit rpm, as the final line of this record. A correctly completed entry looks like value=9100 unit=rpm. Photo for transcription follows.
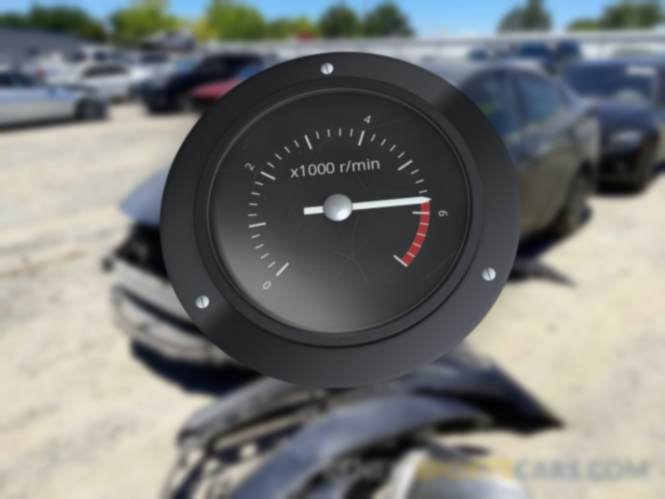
value=5800 unit=rpm
